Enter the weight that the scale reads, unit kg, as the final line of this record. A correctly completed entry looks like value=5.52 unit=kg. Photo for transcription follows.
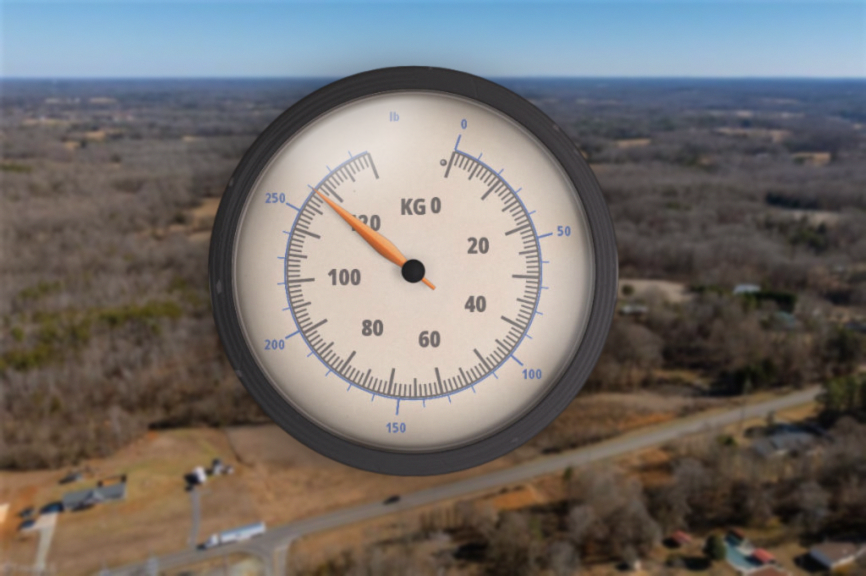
value=118 unit=kg
